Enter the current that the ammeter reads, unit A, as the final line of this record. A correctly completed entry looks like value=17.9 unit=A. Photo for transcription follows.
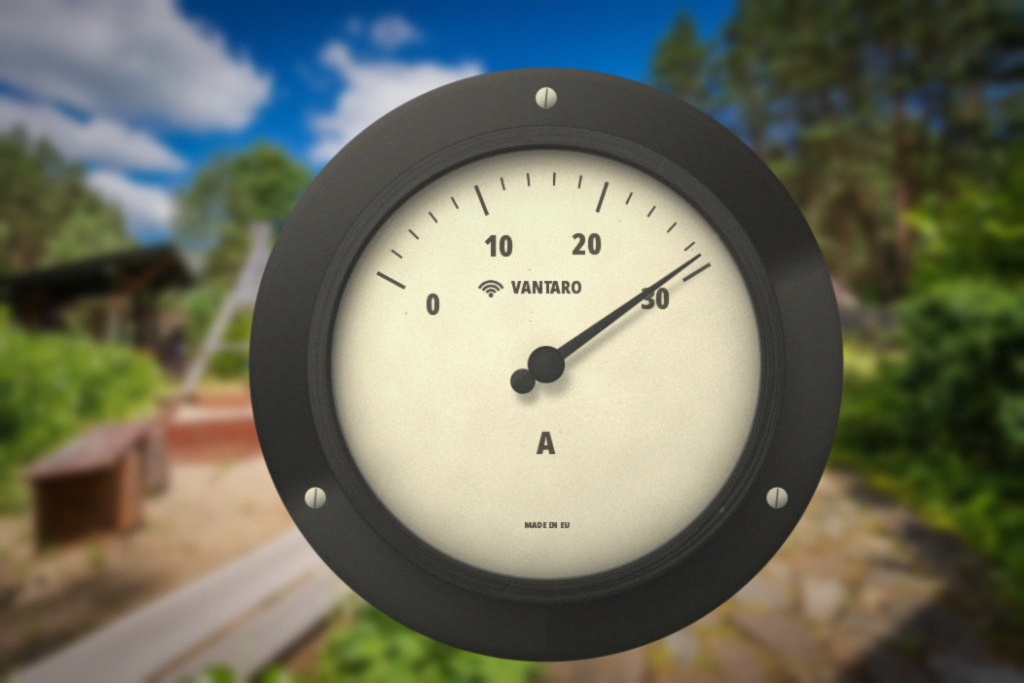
value=29 unit=A
